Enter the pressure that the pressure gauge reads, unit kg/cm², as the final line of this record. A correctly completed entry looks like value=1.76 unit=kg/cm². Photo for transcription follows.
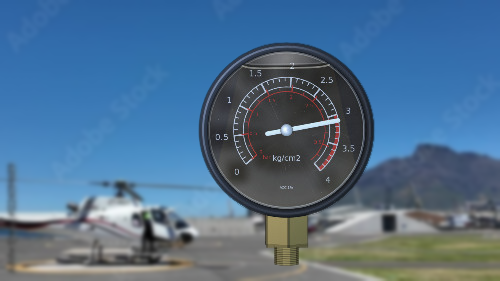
value=3.1 unit=kg/cm²
